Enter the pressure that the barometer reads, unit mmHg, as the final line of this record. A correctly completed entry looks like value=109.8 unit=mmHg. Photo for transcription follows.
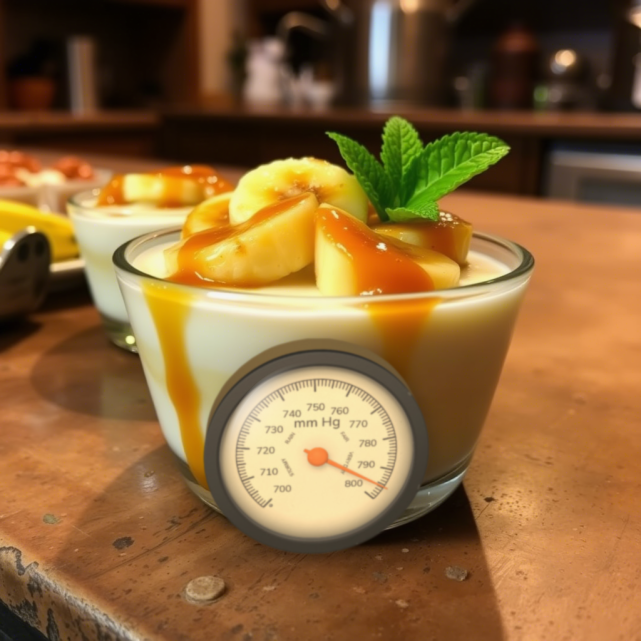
value=795 unit=mmHg
